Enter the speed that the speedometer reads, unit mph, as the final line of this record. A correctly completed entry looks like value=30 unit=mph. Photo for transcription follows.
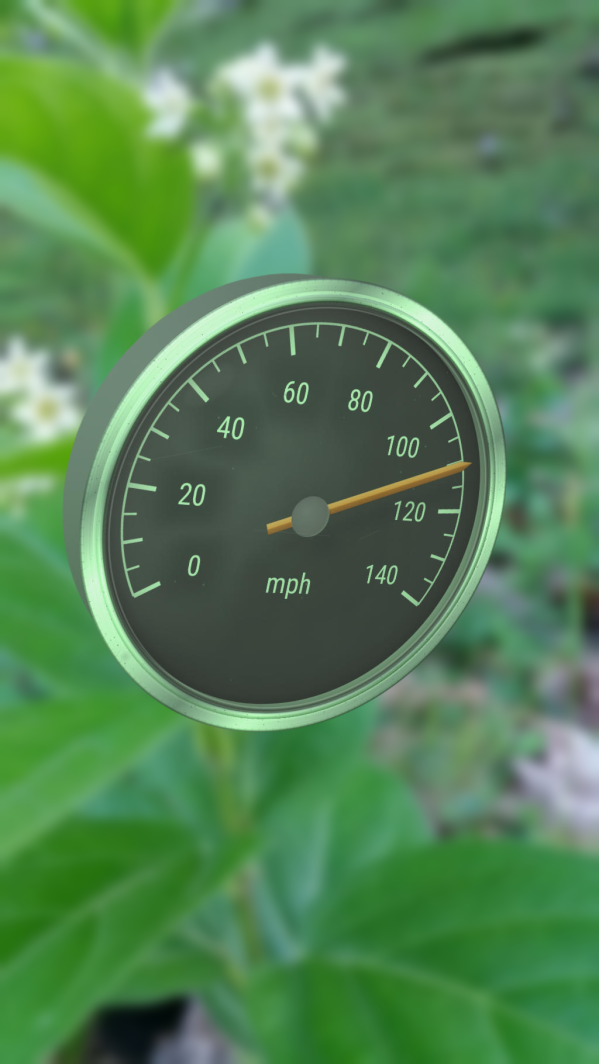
value=110 unit=mph
